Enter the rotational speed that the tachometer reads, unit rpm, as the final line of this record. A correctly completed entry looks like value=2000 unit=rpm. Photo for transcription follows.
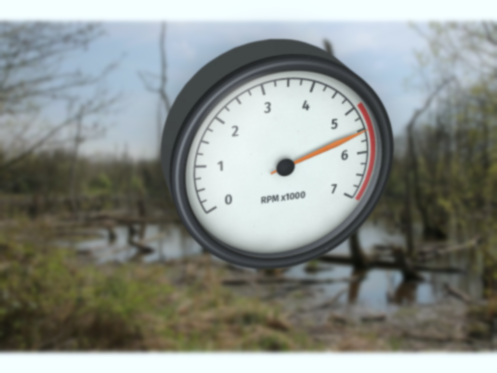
value=5500 unit=rpm
